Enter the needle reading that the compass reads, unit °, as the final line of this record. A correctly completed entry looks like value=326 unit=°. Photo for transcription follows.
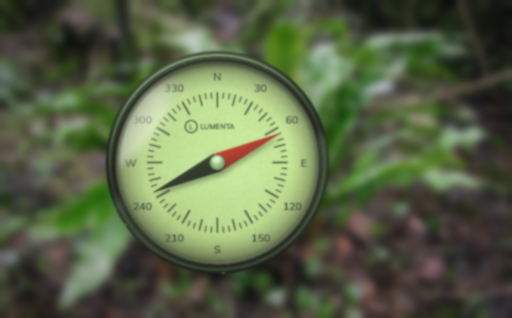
value=65 unit=°
